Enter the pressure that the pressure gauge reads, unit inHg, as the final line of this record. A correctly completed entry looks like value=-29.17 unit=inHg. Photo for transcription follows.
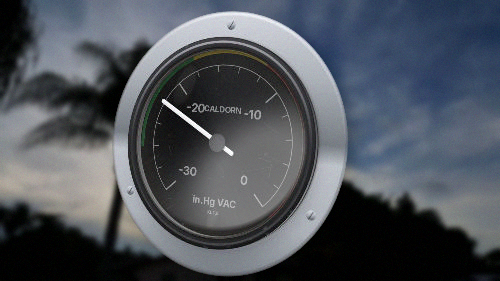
value=-22 unit=inHg
